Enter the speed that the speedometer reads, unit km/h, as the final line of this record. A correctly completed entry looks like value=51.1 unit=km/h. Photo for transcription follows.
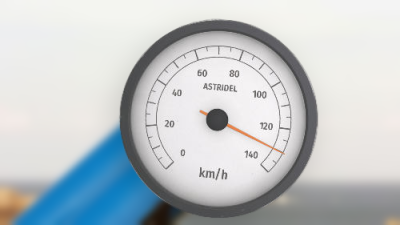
value=130 unit=km/h
